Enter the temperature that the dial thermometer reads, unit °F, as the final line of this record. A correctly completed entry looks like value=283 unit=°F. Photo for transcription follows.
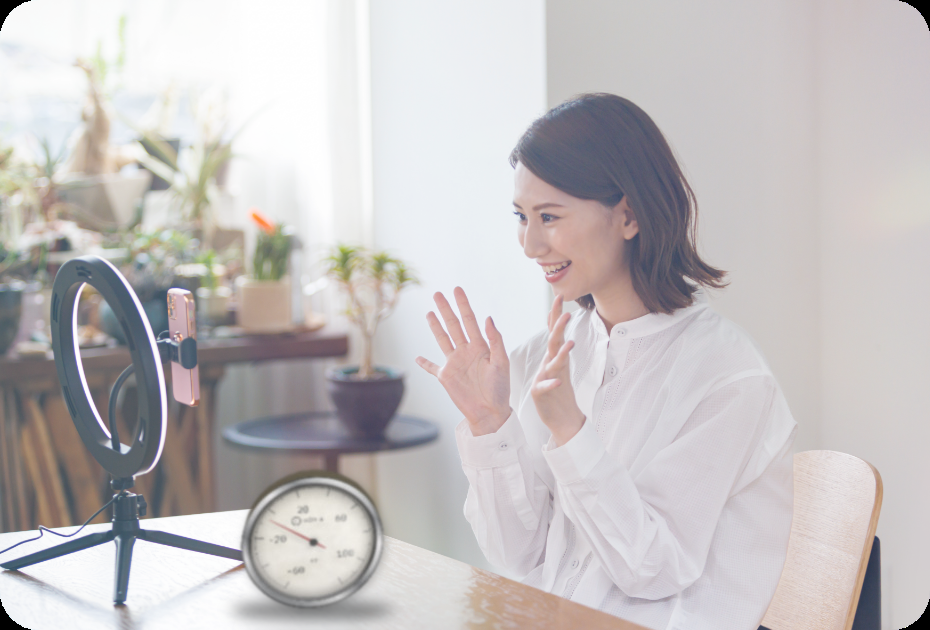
value=-5 unit=°F
